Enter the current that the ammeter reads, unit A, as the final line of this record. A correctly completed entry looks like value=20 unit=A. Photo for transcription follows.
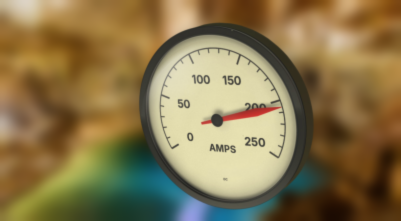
value=205 unit=A
